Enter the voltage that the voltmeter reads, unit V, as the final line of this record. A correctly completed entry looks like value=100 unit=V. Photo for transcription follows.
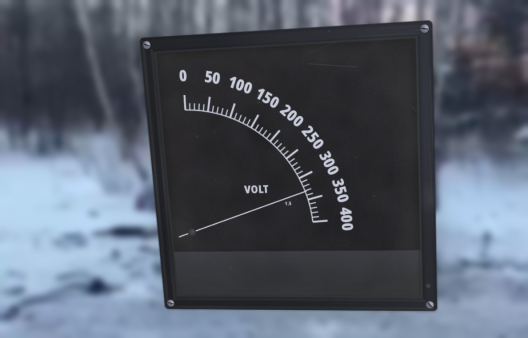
value=330 unit=V
